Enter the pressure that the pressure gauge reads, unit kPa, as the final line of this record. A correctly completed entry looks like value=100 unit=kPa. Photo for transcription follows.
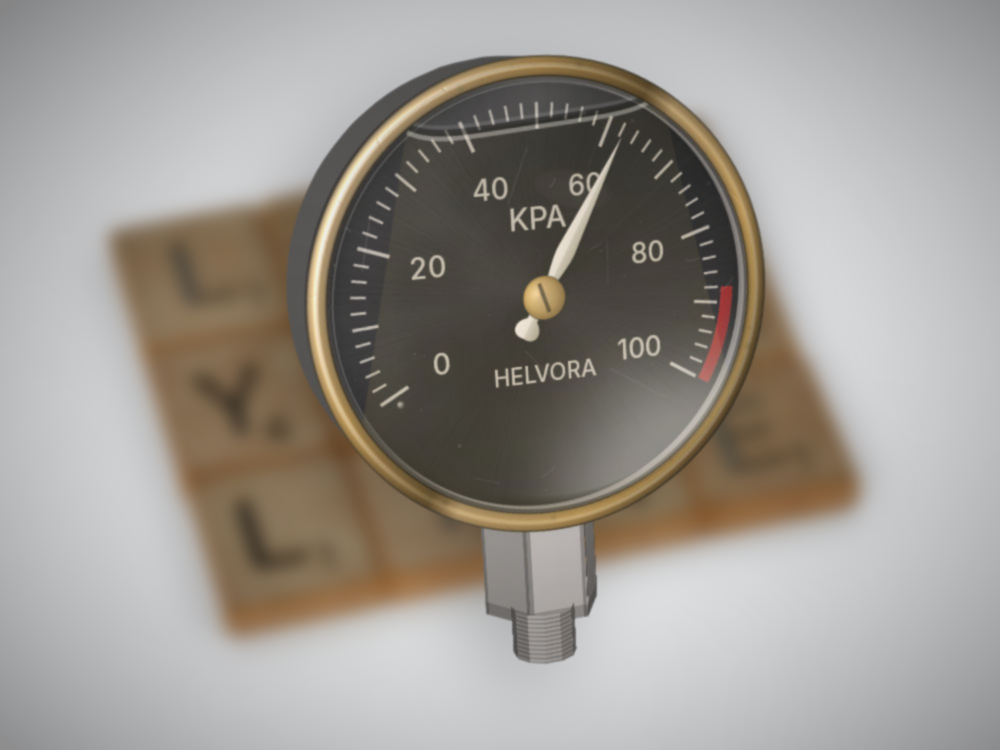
value=62 unit=kPa
